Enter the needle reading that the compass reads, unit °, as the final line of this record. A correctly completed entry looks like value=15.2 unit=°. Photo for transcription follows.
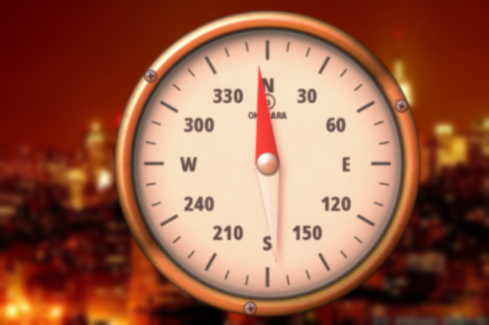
value=355 unit=°
